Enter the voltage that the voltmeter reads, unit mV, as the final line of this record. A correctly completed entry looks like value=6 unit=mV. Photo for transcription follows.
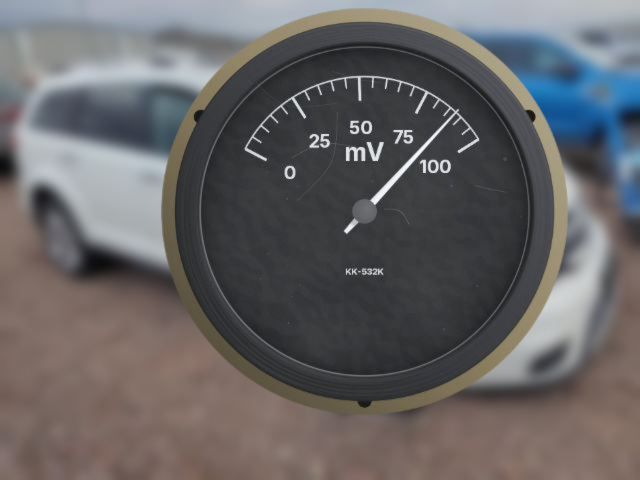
value=87.5 unit=mV
